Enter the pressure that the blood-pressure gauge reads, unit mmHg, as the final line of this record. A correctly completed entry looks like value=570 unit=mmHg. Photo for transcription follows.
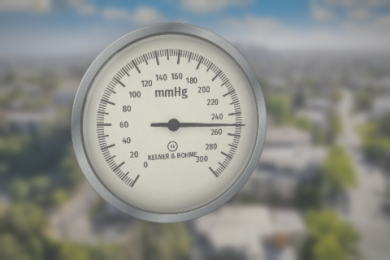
value=250 unit=mmHg
